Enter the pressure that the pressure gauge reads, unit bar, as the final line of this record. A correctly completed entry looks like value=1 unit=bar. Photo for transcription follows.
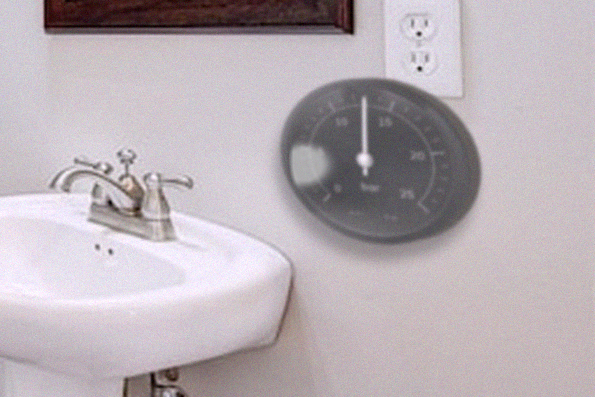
value=13 unit=bar
